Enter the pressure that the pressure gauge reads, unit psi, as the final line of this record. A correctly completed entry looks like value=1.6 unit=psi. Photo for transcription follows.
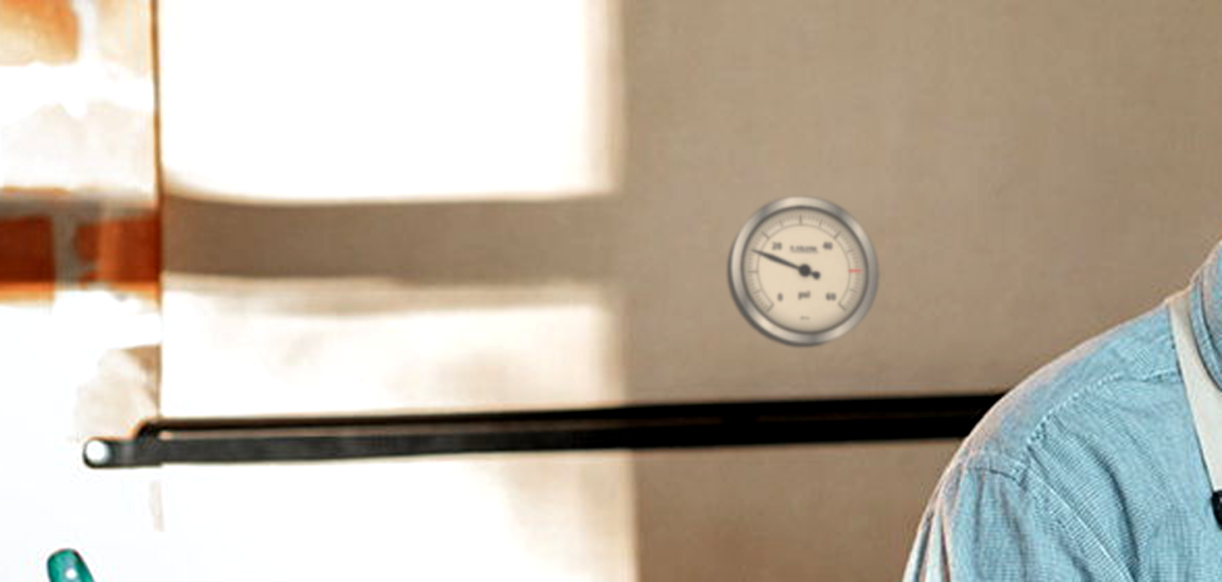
value=15 unit=psi
